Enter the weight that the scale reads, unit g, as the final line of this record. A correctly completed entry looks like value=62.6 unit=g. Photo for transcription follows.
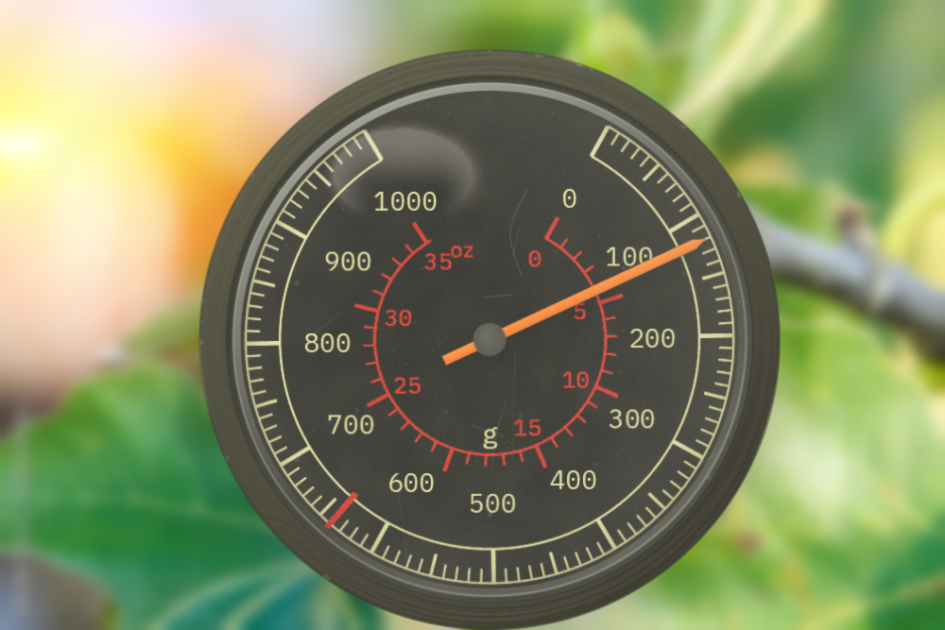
value=120 unit=g
